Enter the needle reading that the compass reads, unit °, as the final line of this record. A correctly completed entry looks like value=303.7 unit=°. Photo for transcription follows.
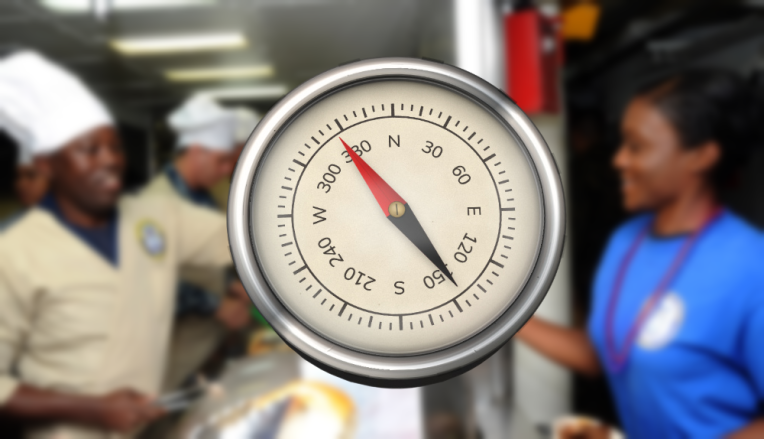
value=325 unit=°
